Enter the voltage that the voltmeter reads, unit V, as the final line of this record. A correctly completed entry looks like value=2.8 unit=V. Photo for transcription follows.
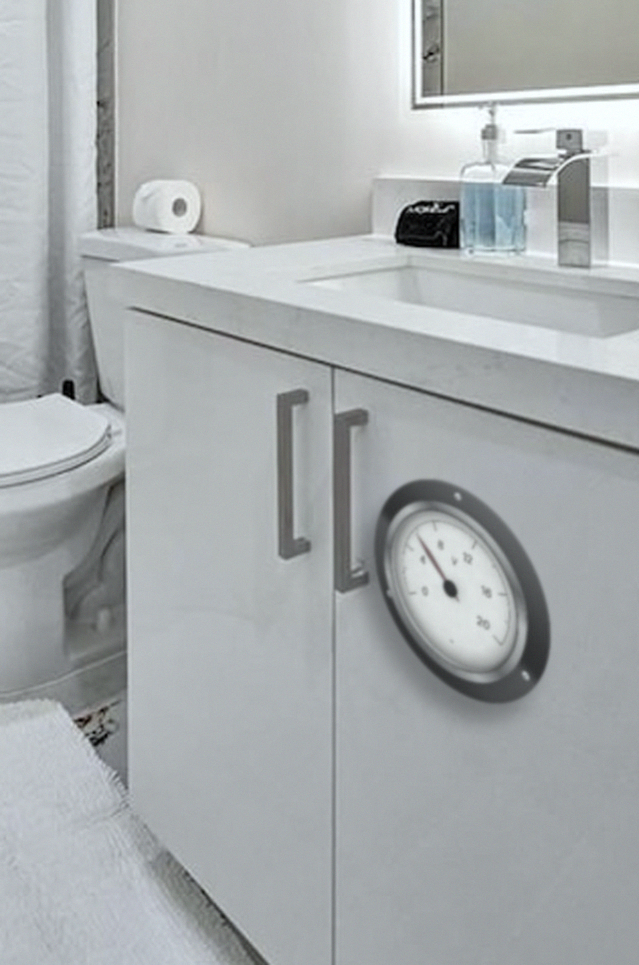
value=6 unit=V
